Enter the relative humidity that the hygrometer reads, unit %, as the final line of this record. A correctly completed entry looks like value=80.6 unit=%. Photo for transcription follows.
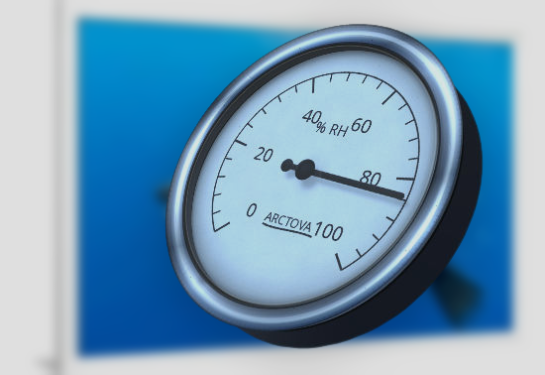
value=84 unit=%
